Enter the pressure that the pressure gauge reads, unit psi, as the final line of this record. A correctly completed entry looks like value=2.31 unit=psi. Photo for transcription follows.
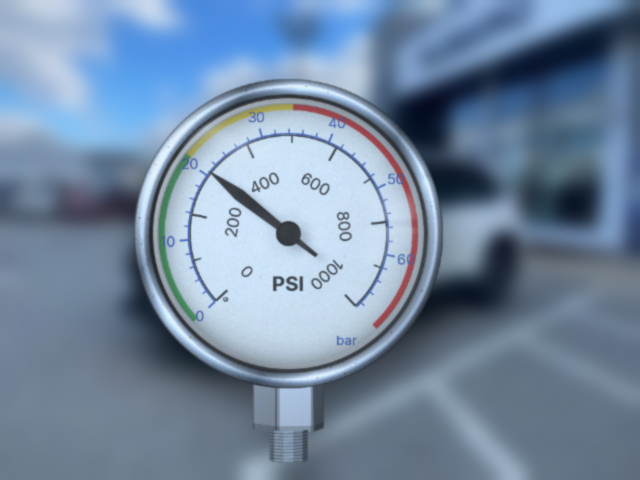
value=300 unit=psi
